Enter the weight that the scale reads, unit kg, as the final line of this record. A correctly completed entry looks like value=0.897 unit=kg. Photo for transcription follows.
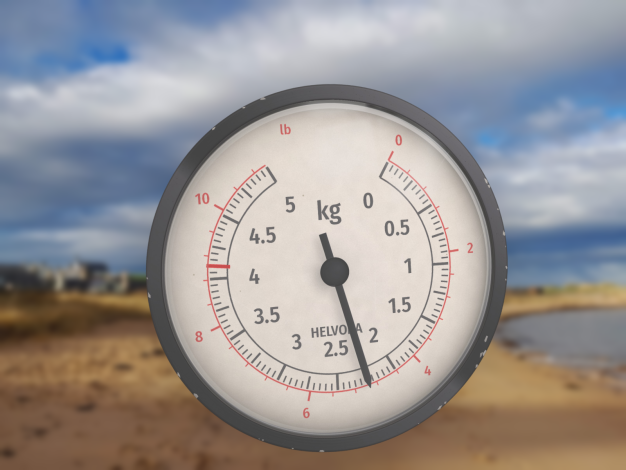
value=2.25 unit=kg
